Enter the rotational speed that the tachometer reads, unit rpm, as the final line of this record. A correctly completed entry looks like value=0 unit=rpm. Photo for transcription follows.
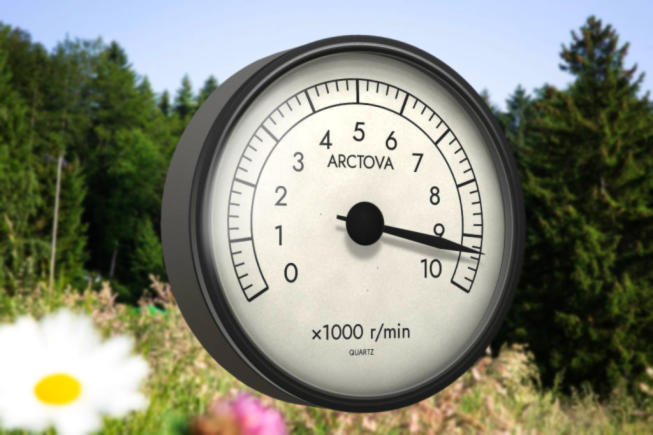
value=9300 unit=rpm
